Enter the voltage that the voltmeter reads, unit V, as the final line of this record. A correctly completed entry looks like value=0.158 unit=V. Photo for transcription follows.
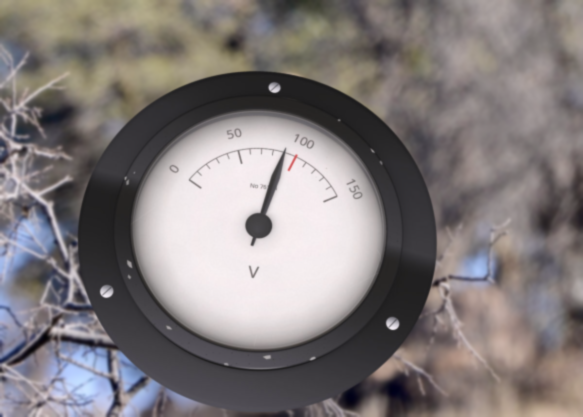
value=90 unit=V
